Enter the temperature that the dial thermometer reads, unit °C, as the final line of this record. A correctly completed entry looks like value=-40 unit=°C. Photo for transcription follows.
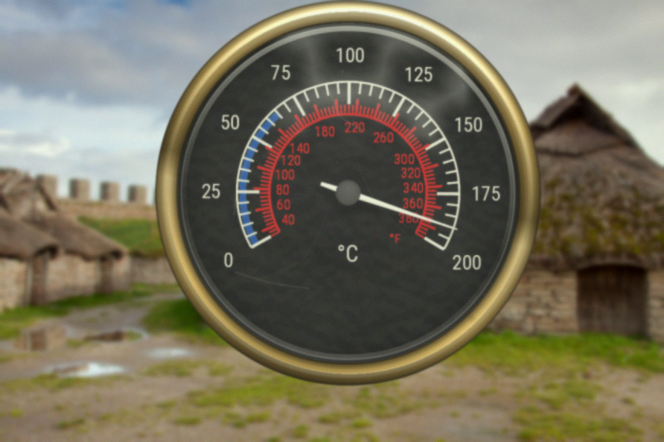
value=190 unit=°C
